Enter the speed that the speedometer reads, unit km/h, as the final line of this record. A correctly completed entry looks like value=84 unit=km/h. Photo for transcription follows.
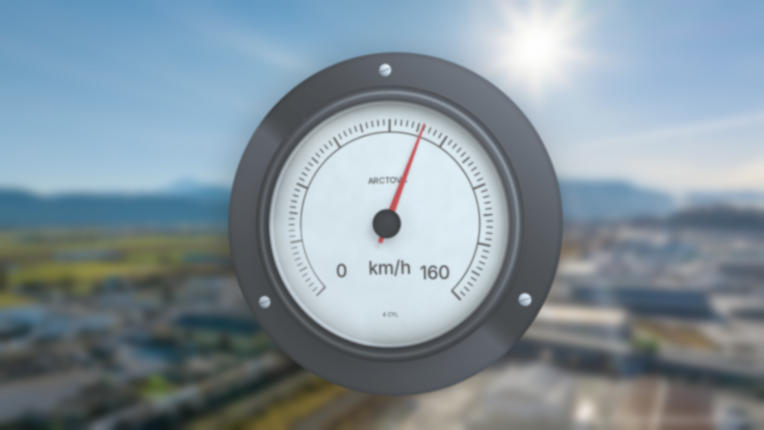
value=92 unit=km/h
